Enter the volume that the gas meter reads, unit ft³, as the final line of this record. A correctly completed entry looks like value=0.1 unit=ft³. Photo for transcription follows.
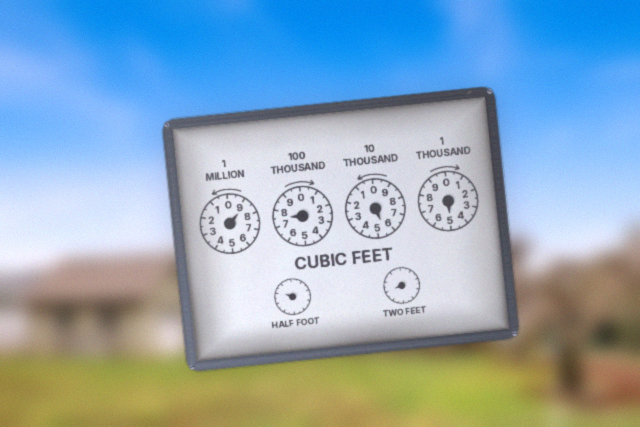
value=875500 unit=ft³
